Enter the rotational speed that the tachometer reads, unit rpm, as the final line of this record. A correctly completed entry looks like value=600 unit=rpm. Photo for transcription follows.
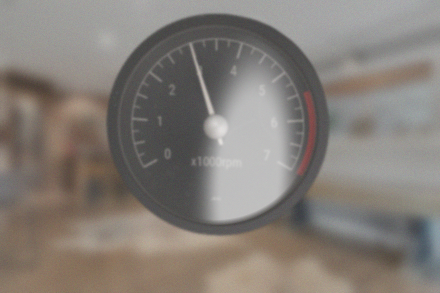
value=3000 unit=rpm
